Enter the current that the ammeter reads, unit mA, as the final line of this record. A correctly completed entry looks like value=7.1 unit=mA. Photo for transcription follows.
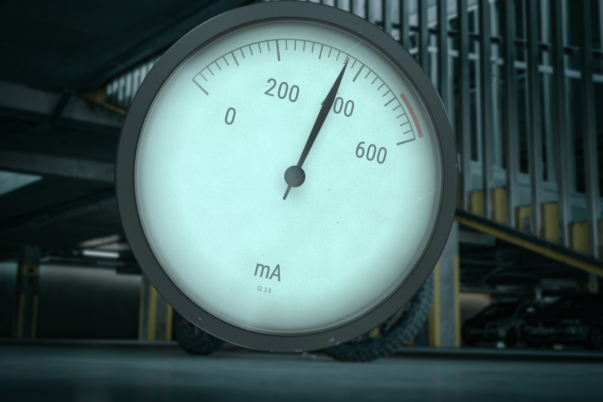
value=360 unit=mA
